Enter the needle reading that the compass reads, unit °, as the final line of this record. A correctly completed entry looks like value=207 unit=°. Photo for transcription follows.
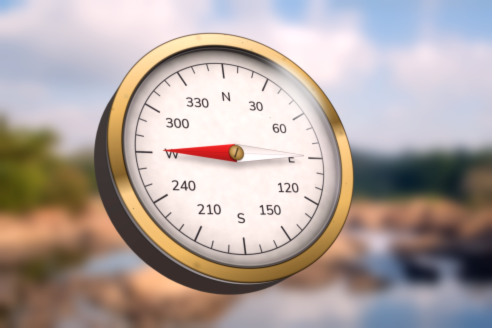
value=270 unit=°
